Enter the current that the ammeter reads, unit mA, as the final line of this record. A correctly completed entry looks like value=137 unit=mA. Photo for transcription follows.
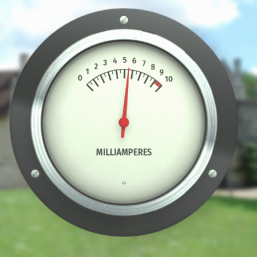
value=5.5 unit=mA
